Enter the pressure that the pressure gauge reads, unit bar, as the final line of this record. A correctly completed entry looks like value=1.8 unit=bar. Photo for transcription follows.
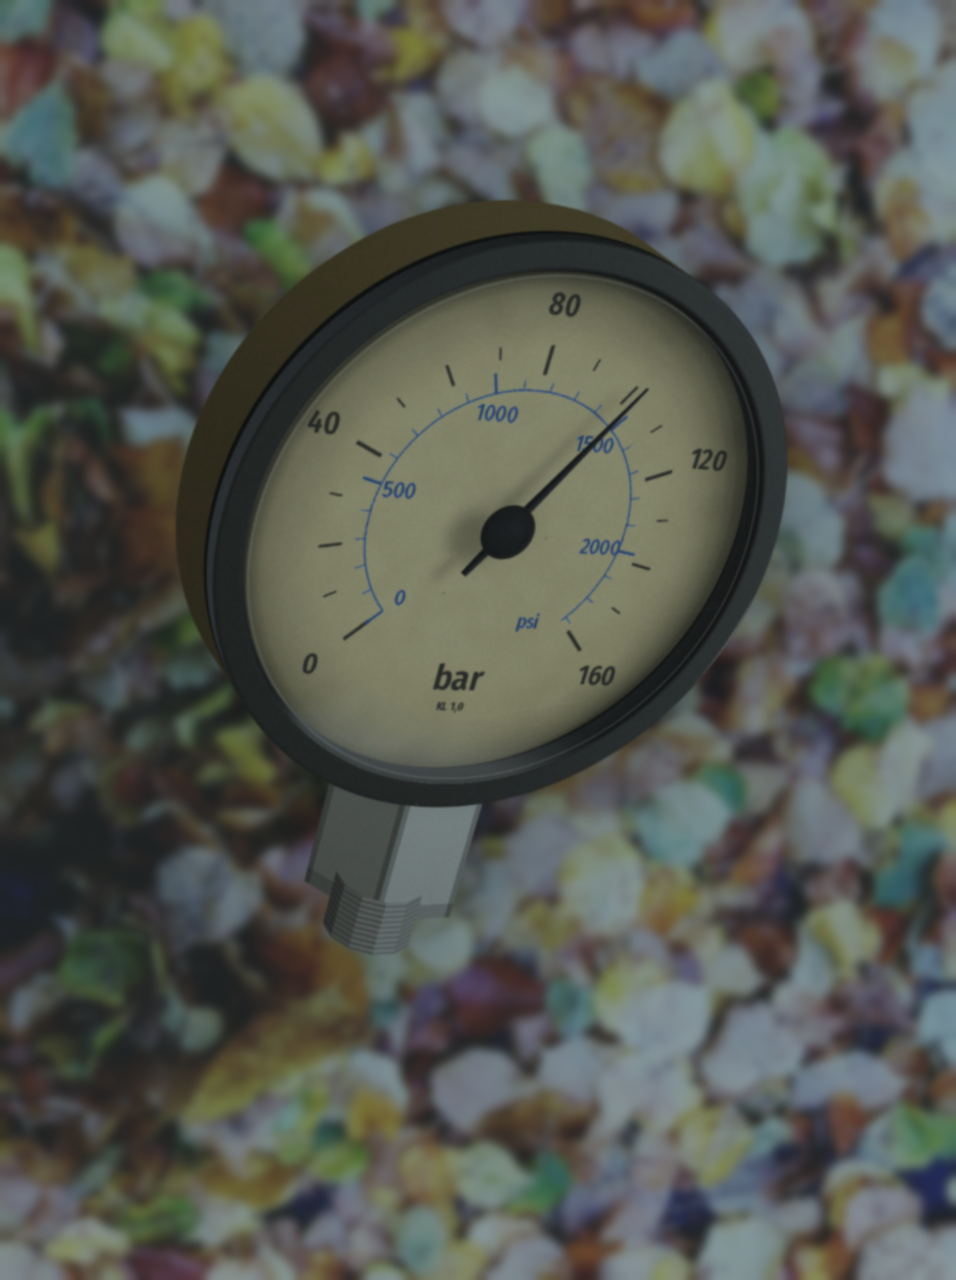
value=100 unit=bar
